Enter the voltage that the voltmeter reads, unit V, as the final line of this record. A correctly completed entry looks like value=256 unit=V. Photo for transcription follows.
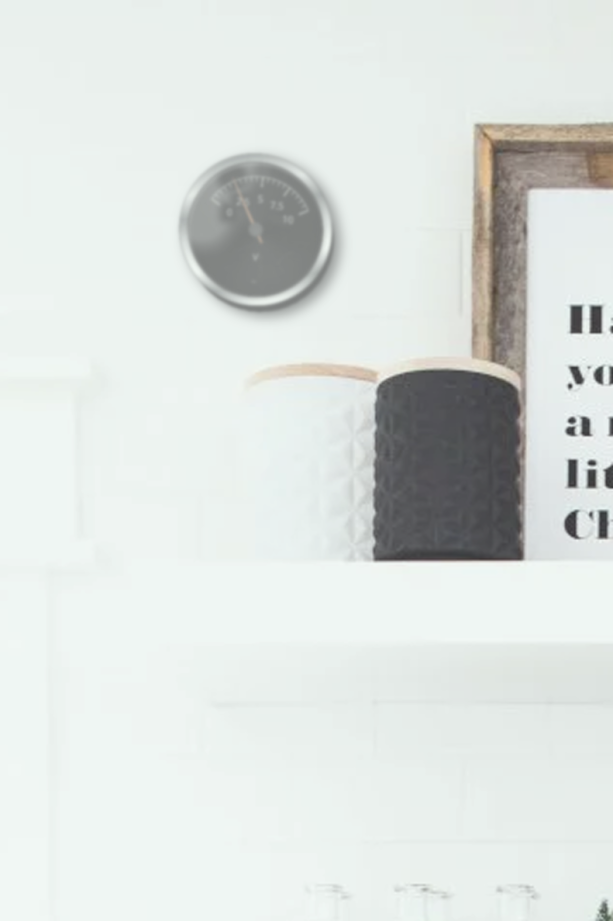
value=2.5 unit=V
